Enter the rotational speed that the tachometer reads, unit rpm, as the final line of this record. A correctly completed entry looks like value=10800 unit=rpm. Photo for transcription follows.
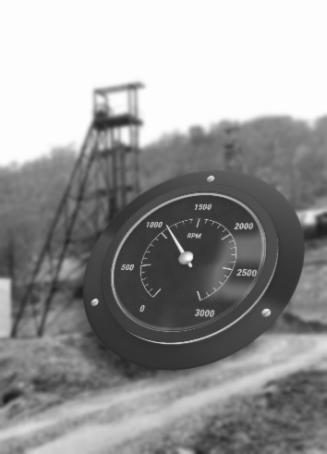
value=1100 unit=rpm
